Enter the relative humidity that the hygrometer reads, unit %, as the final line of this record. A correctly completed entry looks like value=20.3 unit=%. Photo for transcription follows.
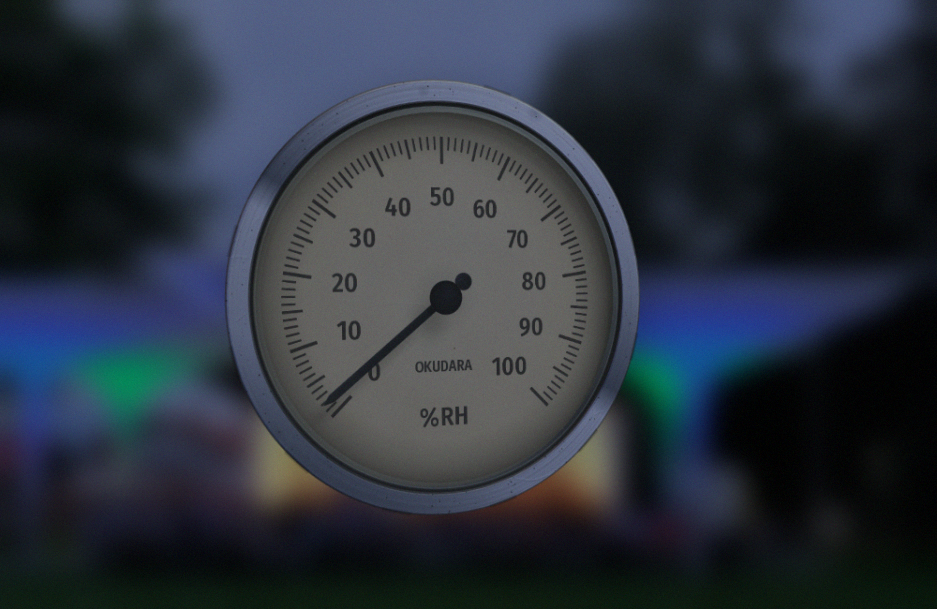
value=2 unit=%
